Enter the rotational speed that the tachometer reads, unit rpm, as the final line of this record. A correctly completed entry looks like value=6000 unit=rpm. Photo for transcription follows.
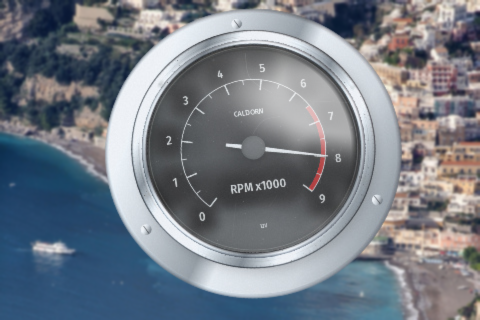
value=8000 unit=rpm
